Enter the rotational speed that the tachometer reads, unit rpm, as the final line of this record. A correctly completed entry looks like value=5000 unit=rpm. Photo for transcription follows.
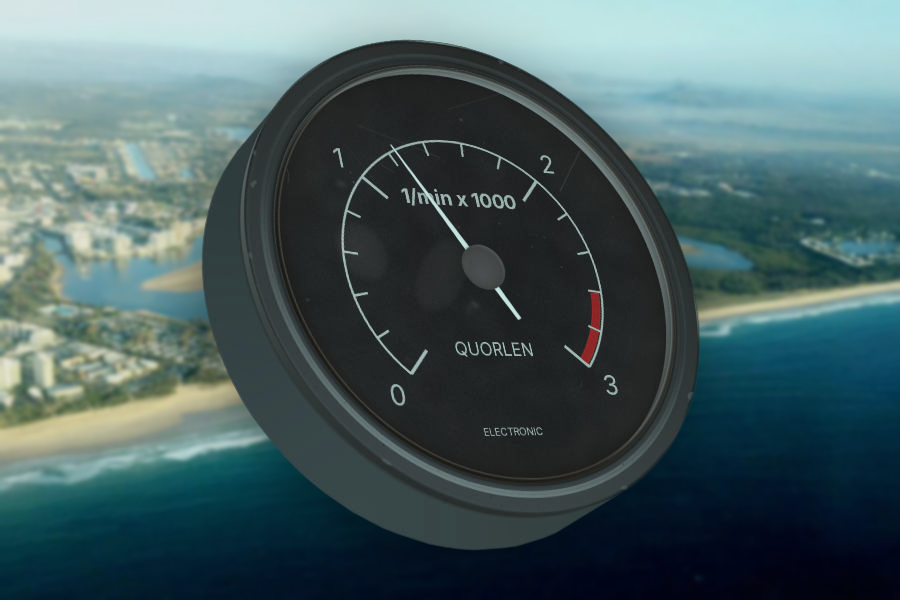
value=1200 unit=rpm
